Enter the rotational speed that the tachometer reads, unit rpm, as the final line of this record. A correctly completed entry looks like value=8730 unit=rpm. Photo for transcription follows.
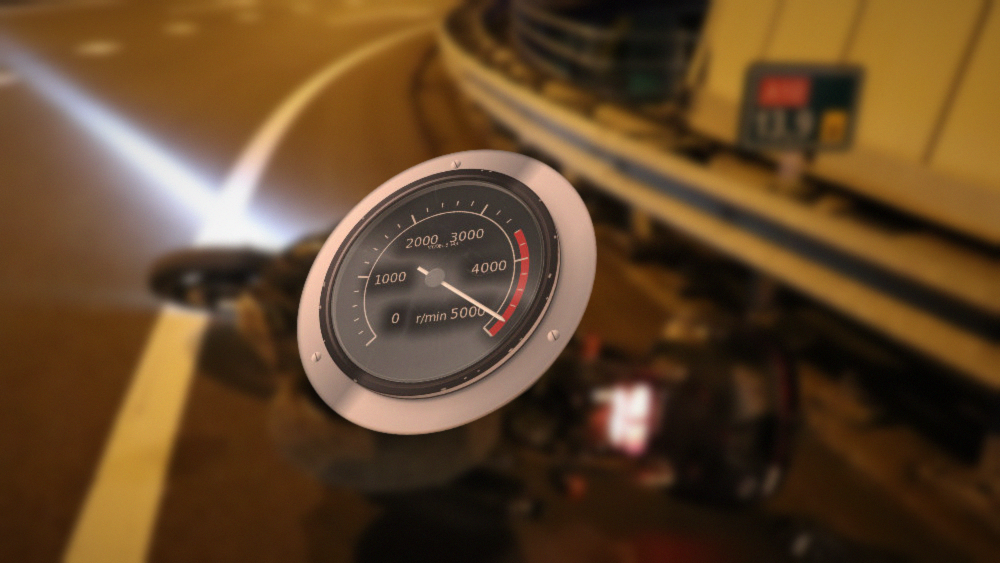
value=4800 unit=rpm
